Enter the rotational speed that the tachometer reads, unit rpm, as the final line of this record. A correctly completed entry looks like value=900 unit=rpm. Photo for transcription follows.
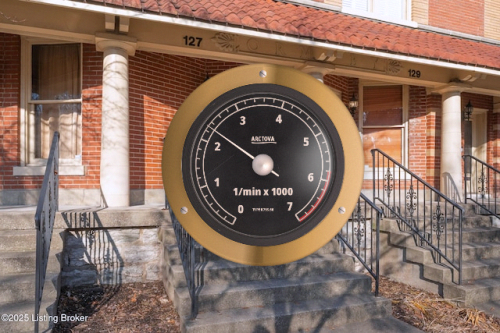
value=2300 unit=rpm
